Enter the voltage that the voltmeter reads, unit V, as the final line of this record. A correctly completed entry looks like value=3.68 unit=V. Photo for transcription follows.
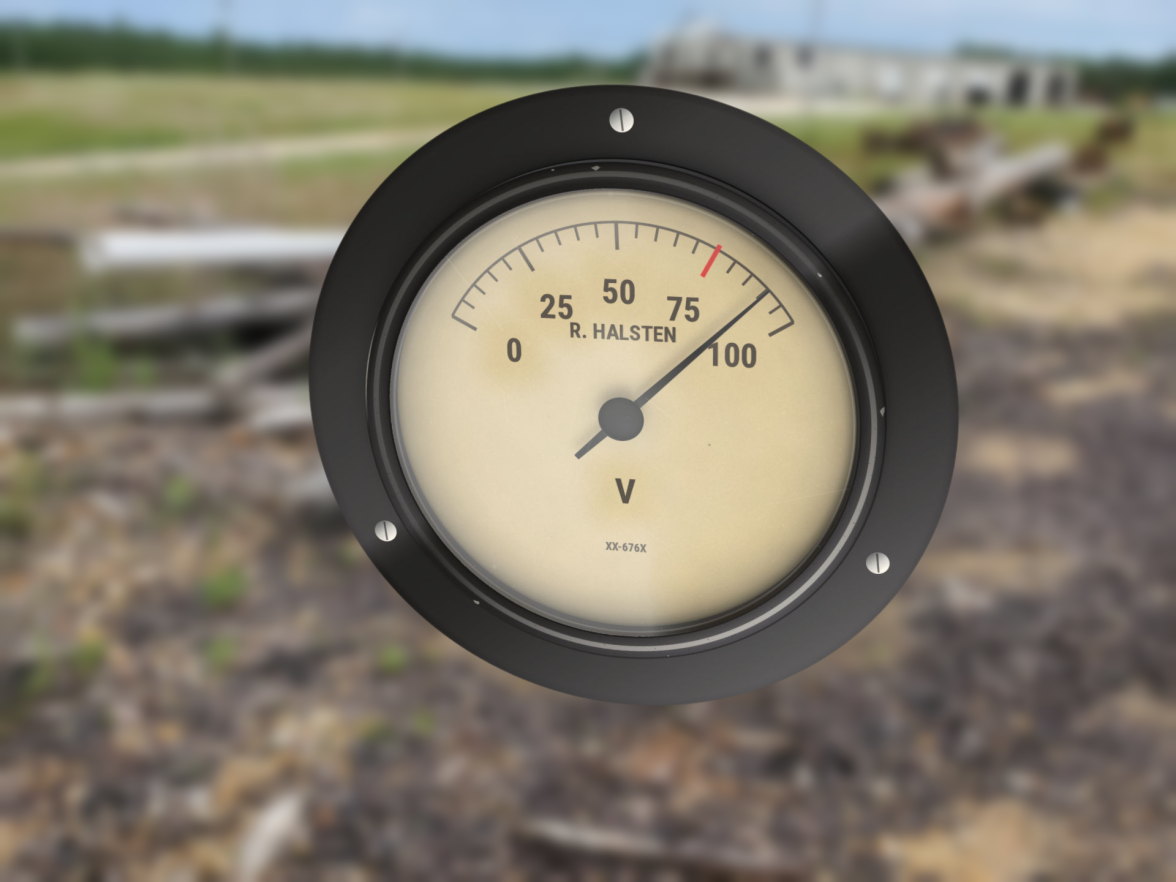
value=90 unit=V
